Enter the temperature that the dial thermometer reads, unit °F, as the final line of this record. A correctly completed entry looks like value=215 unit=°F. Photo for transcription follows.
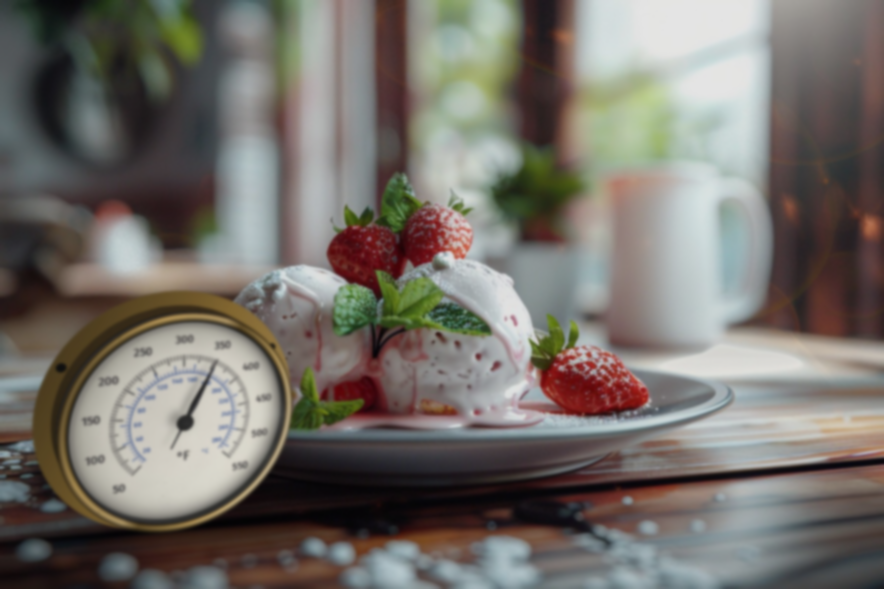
value=350 unit=°F
